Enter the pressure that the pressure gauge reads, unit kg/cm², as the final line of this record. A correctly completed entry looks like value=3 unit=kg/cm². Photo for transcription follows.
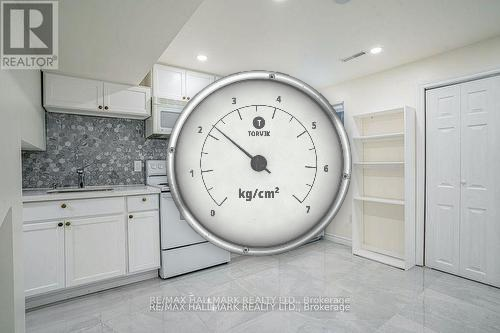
value=2.25 unit=kg/cm²
